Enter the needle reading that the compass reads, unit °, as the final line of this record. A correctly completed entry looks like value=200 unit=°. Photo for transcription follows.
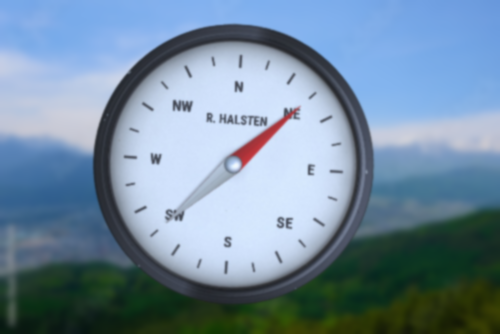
value=45 unit=°
